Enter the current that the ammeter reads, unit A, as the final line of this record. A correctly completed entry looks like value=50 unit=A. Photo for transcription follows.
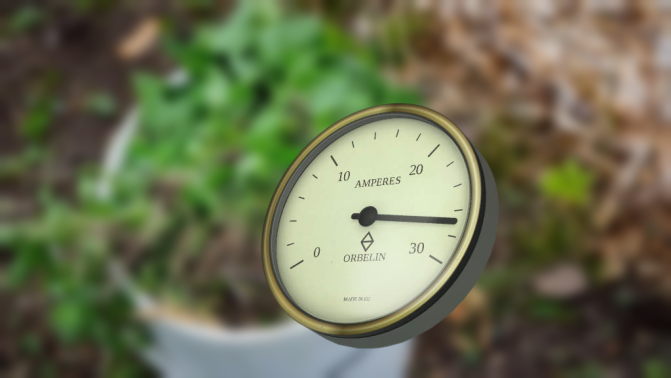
value=27 unit=A
